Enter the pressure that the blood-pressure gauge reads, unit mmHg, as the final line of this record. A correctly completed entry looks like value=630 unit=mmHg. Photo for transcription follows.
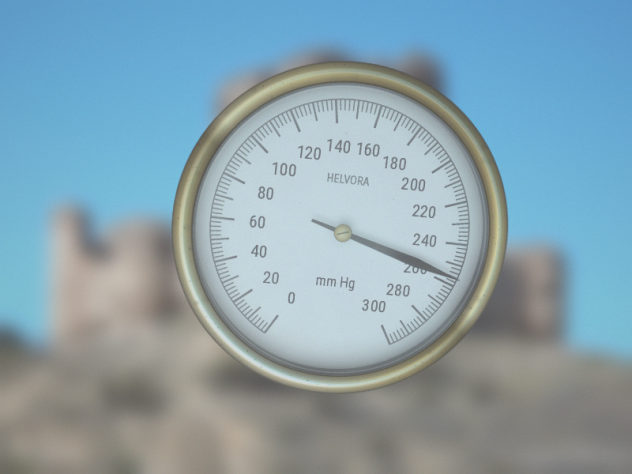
value=256 unit=mmHg
